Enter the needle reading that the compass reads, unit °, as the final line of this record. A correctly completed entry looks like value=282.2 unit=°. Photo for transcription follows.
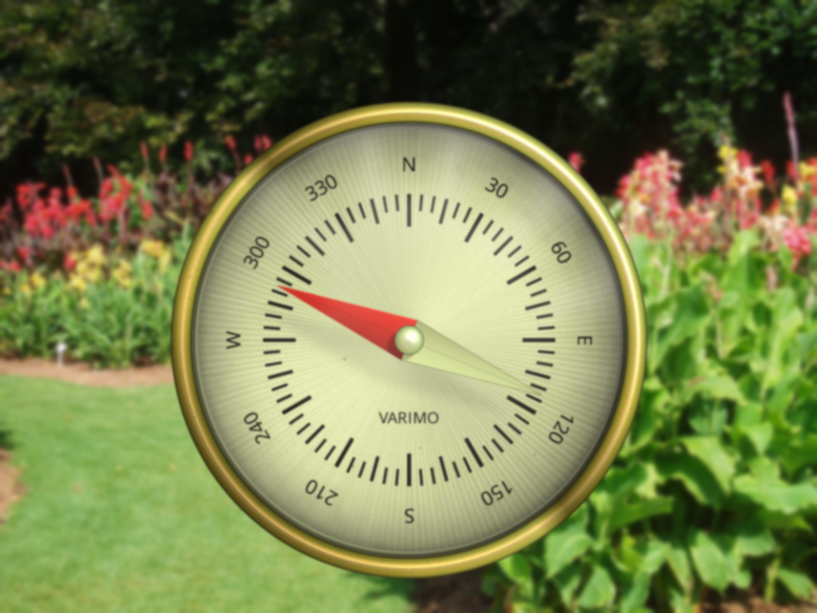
value=292.5 unit=°
